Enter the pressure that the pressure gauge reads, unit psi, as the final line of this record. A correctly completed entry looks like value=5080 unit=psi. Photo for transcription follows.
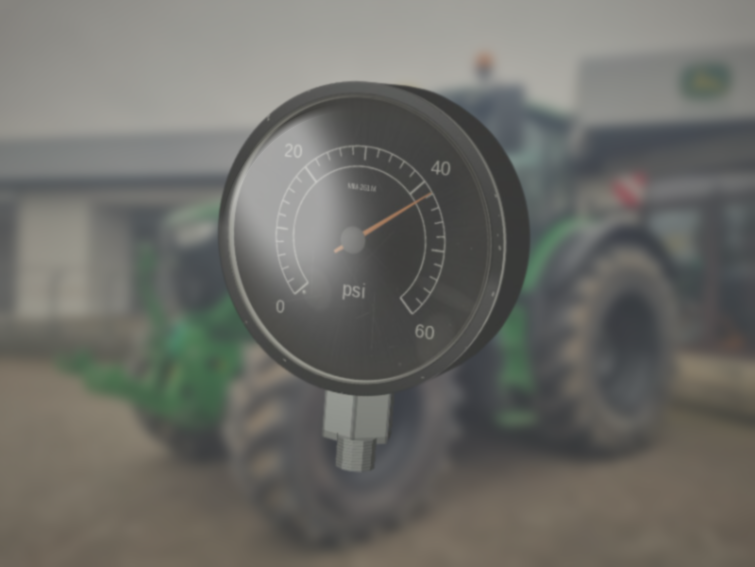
value=42 unit=psi
